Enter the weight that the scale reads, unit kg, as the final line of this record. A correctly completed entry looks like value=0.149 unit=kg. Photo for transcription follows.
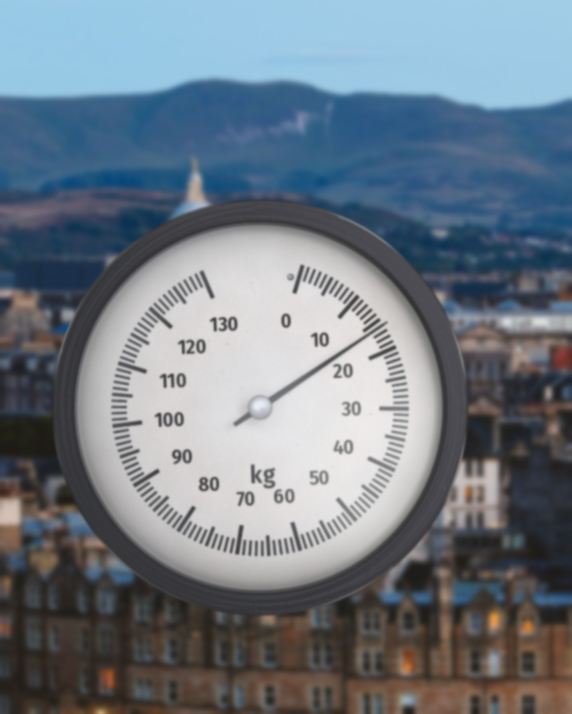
value=16 unit=kg
